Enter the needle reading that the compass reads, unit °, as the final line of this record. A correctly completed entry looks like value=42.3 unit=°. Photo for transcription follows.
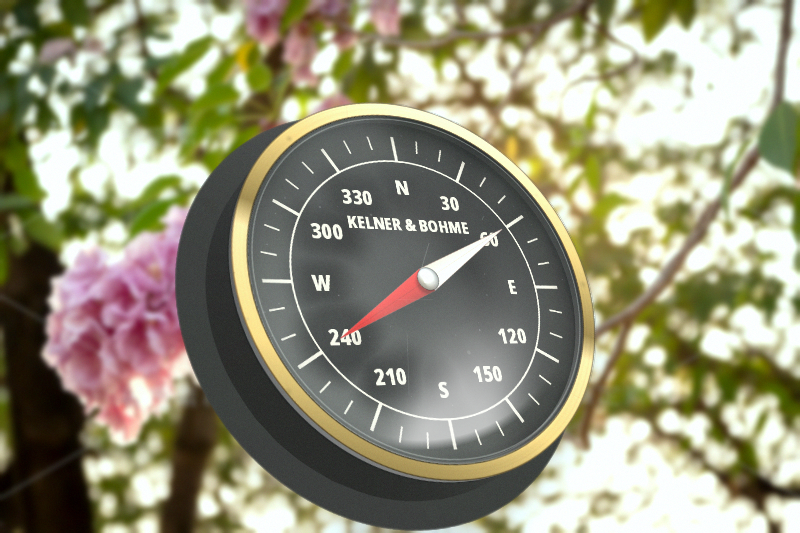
value=240 unit=°
